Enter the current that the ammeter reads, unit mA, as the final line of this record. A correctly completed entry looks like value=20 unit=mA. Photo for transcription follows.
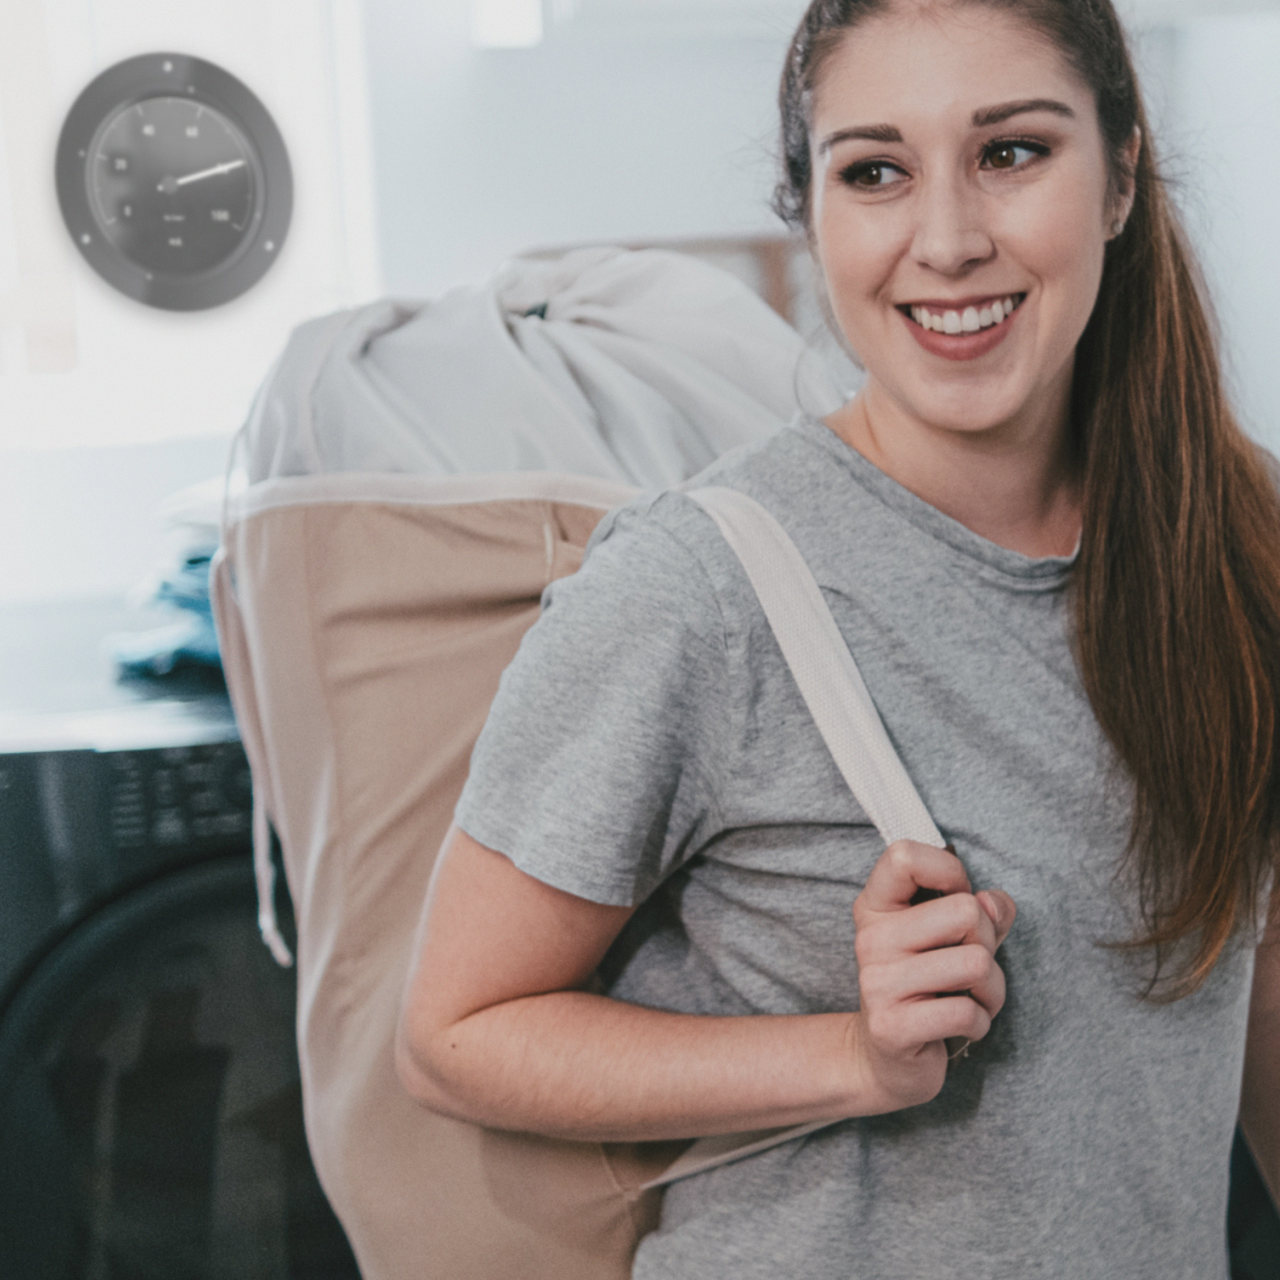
value=80 unit=mA
